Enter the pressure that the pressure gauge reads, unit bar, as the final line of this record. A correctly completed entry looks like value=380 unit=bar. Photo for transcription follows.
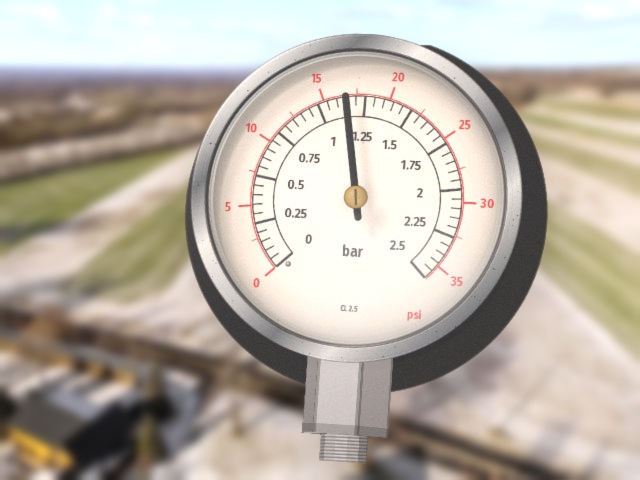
value=1.15 unit=bar
